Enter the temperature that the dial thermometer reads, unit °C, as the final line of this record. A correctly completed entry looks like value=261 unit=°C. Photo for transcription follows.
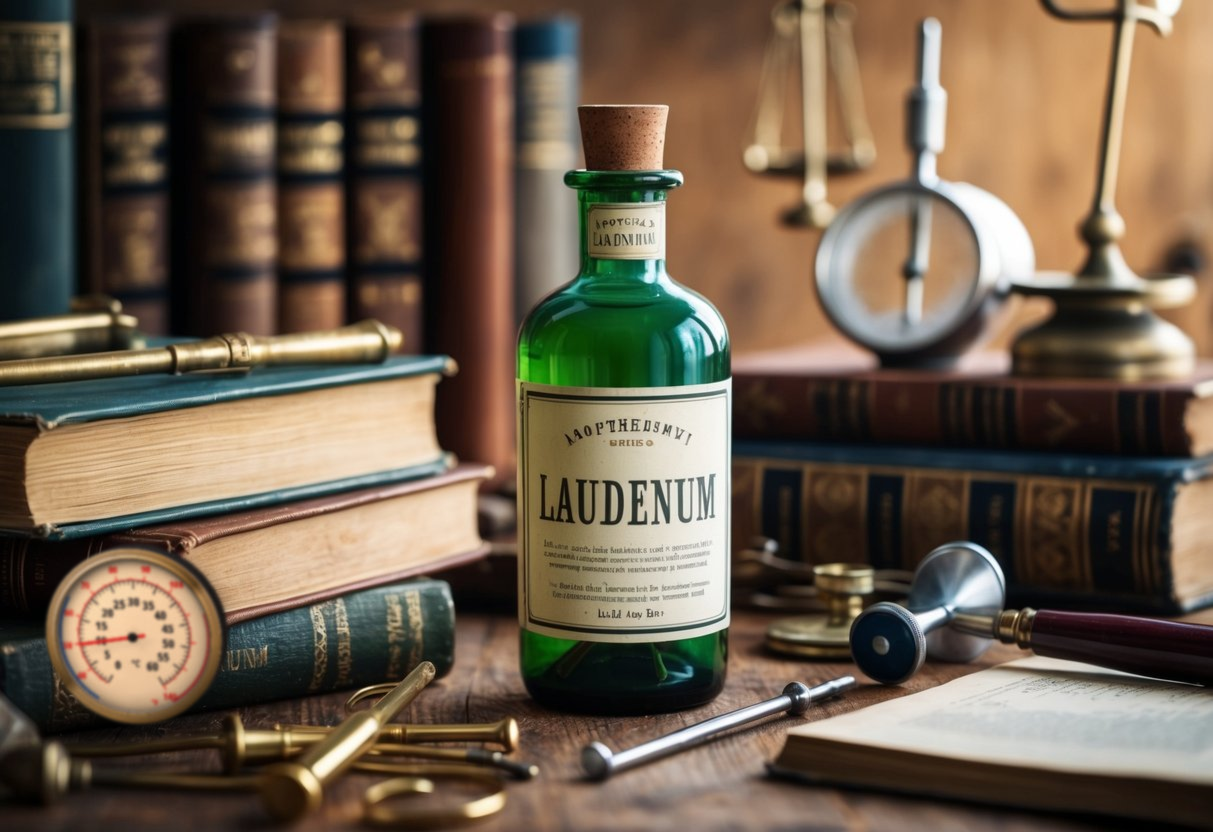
value=10 unit=°C
